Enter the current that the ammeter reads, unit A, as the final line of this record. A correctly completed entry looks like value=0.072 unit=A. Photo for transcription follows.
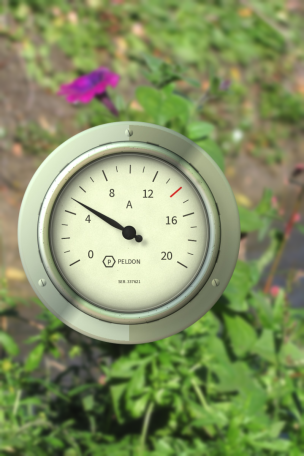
value=5 unit=A
